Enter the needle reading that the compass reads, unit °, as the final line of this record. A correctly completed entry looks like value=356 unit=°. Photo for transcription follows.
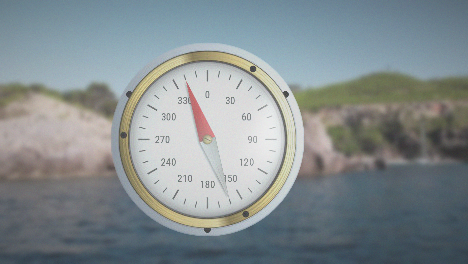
value=340 unit=°
